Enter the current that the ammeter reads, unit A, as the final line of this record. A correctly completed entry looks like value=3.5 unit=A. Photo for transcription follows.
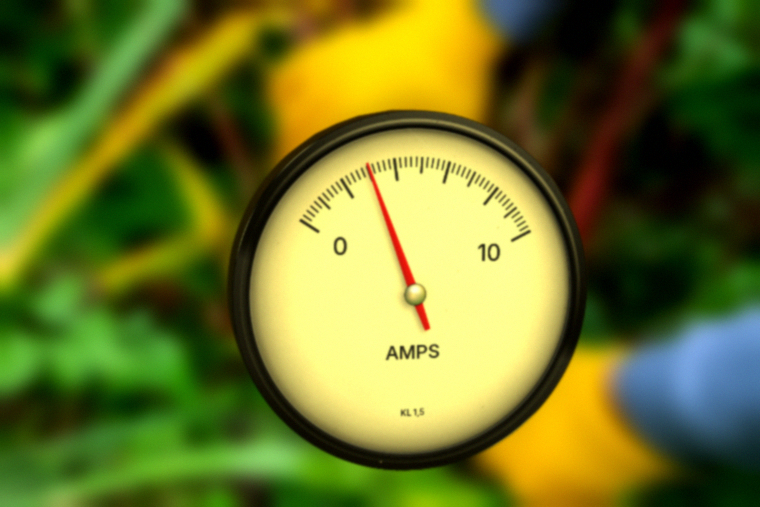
value=3 unit=A
